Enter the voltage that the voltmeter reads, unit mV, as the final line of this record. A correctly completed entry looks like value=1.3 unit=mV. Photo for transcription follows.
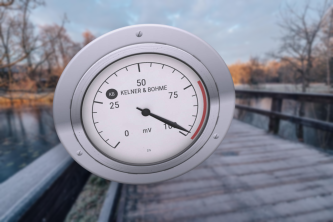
value=97.5 unit=mV
